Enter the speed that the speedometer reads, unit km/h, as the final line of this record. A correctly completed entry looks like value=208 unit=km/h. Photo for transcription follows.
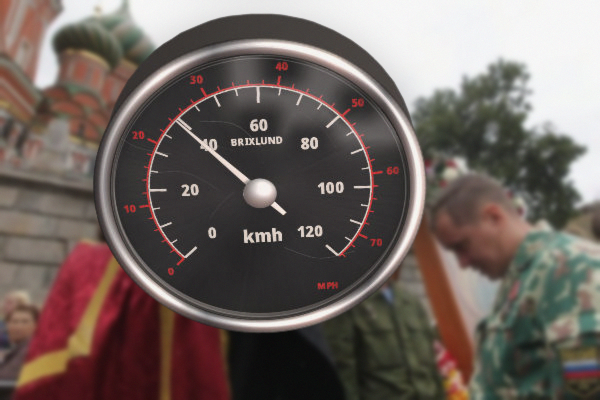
value=40 unit=km/h
